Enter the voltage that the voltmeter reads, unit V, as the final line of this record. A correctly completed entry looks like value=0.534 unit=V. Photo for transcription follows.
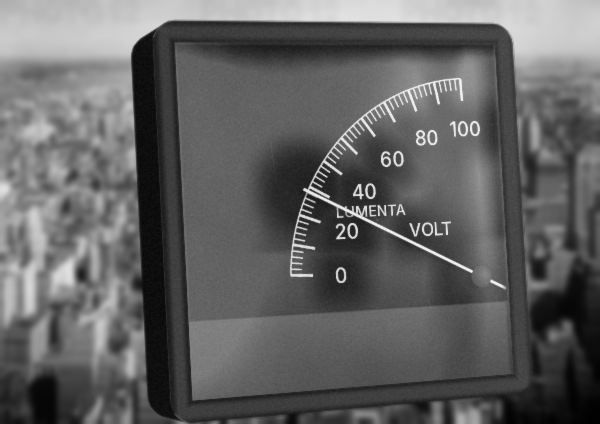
value=28 unit=V
